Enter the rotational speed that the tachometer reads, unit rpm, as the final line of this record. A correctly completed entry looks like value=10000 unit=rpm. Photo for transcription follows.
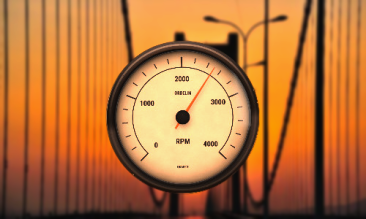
value=2500 unit=rpm
